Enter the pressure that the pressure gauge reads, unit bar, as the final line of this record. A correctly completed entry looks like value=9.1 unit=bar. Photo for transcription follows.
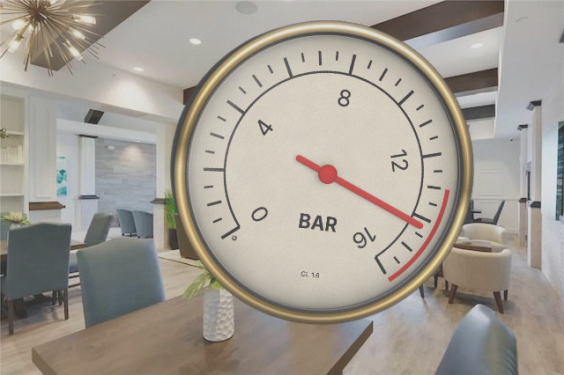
value=14.25 unit=bar
